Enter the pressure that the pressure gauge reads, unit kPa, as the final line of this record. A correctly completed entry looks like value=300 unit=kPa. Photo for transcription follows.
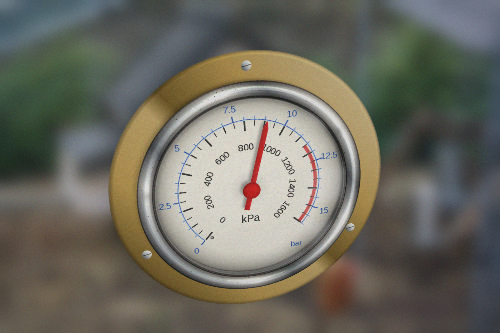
value=900 unit=kPa
